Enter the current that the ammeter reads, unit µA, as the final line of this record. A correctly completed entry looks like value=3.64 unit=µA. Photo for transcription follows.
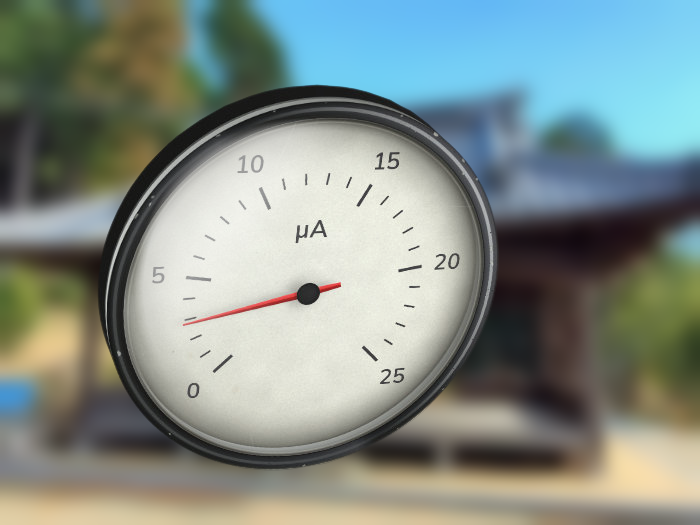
value=3 unit=µA
